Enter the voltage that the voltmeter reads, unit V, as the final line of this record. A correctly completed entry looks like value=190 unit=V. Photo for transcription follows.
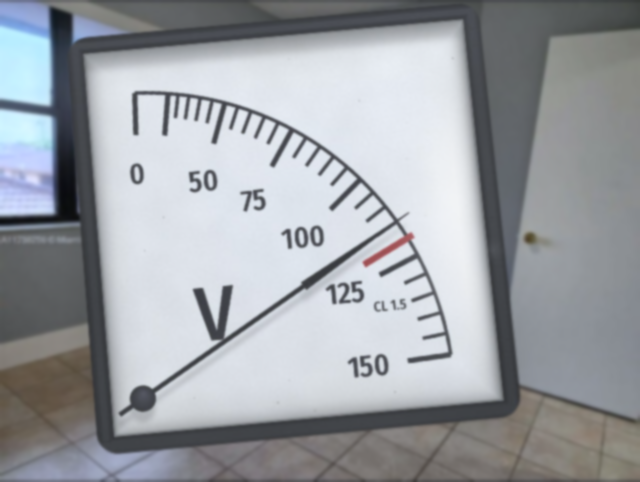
value=115 unit=V
